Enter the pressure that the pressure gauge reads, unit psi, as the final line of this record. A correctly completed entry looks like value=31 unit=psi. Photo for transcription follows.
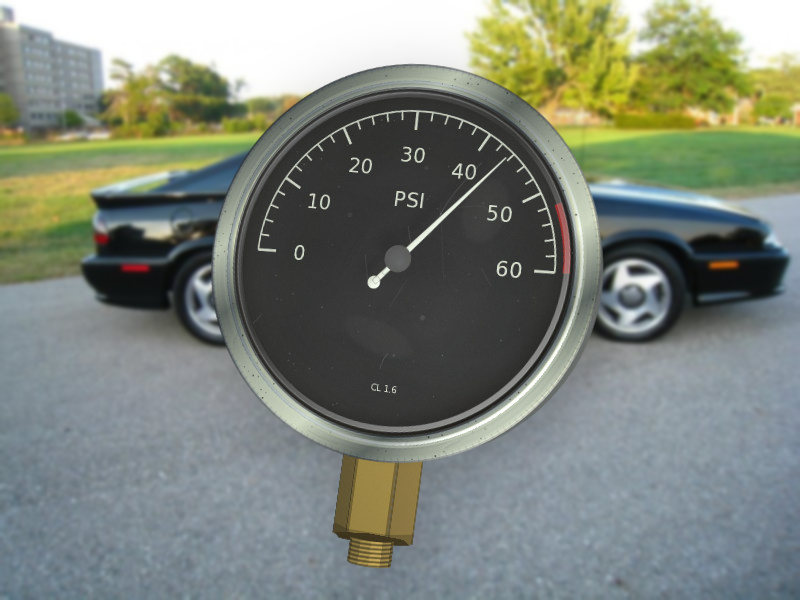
value=44 unit=psi
